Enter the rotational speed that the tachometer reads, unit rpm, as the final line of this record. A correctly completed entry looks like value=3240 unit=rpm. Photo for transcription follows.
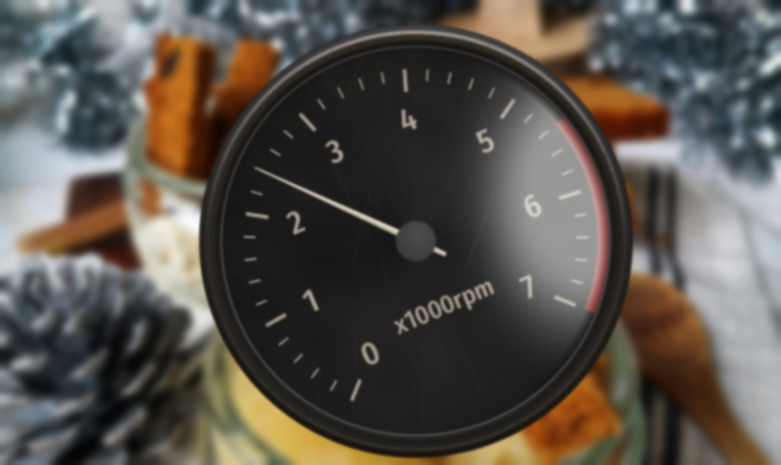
value=2400 unit=rpm
